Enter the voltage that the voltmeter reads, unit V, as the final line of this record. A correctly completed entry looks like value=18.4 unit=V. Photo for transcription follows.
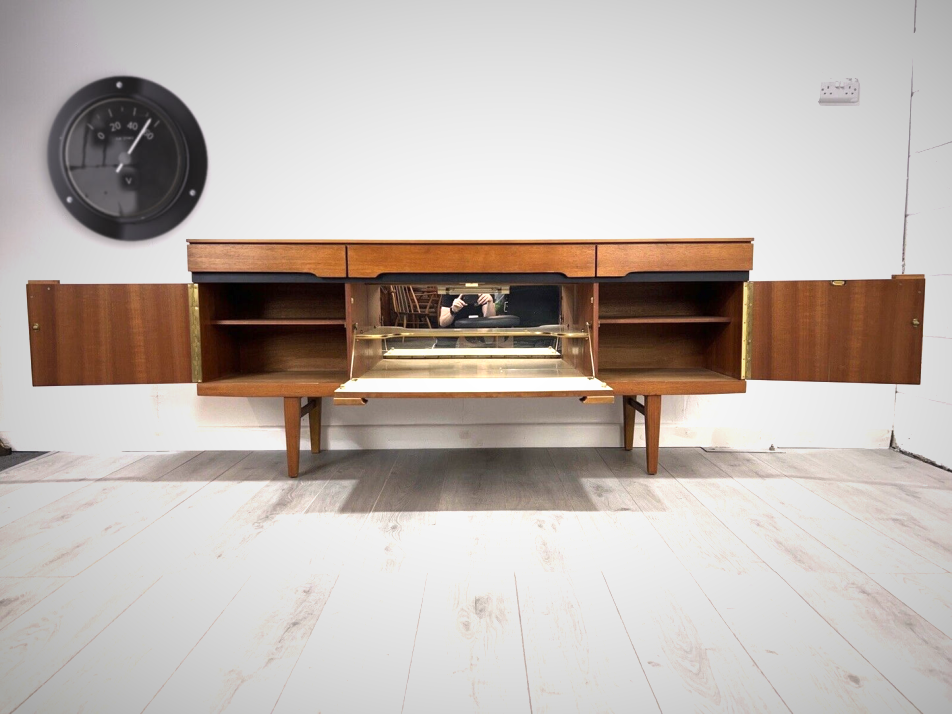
value=55 unit=V
